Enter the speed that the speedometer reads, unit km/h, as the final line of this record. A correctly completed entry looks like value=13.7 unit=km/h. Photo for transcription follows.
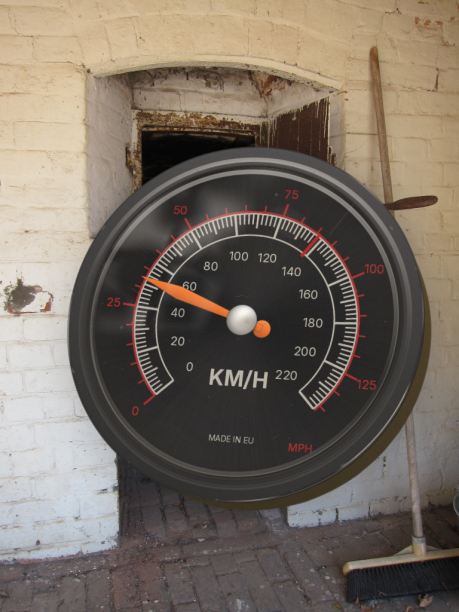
value=52 unit=km/h
